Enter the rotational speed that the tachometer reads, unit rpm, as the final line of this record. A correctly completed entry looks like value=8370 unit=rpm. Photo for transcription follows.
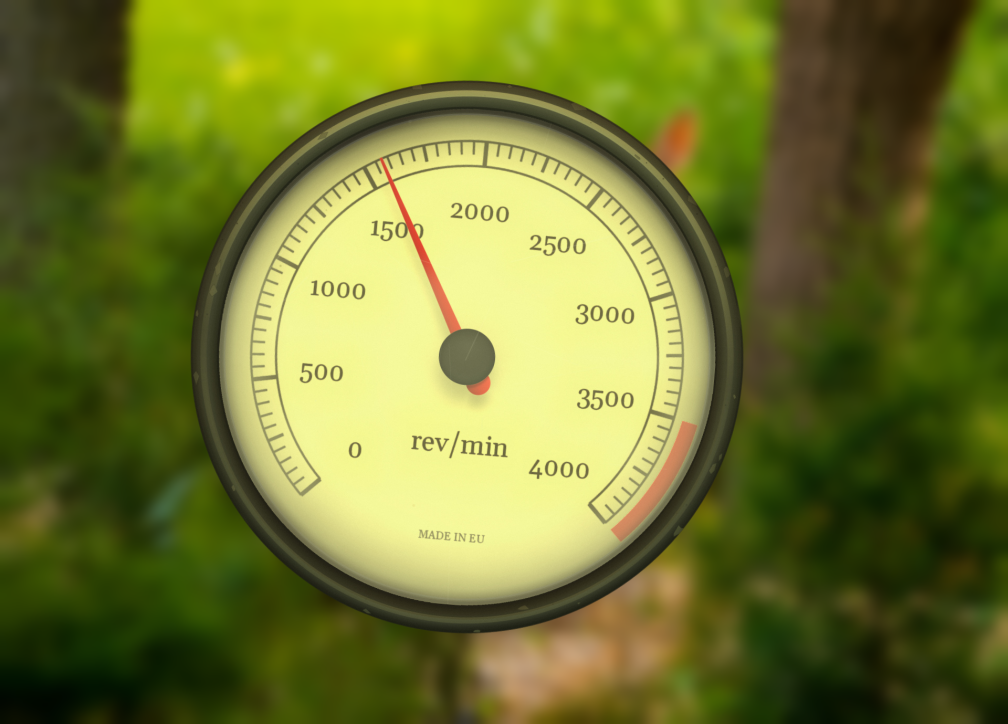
value=1575 unit=rpm
